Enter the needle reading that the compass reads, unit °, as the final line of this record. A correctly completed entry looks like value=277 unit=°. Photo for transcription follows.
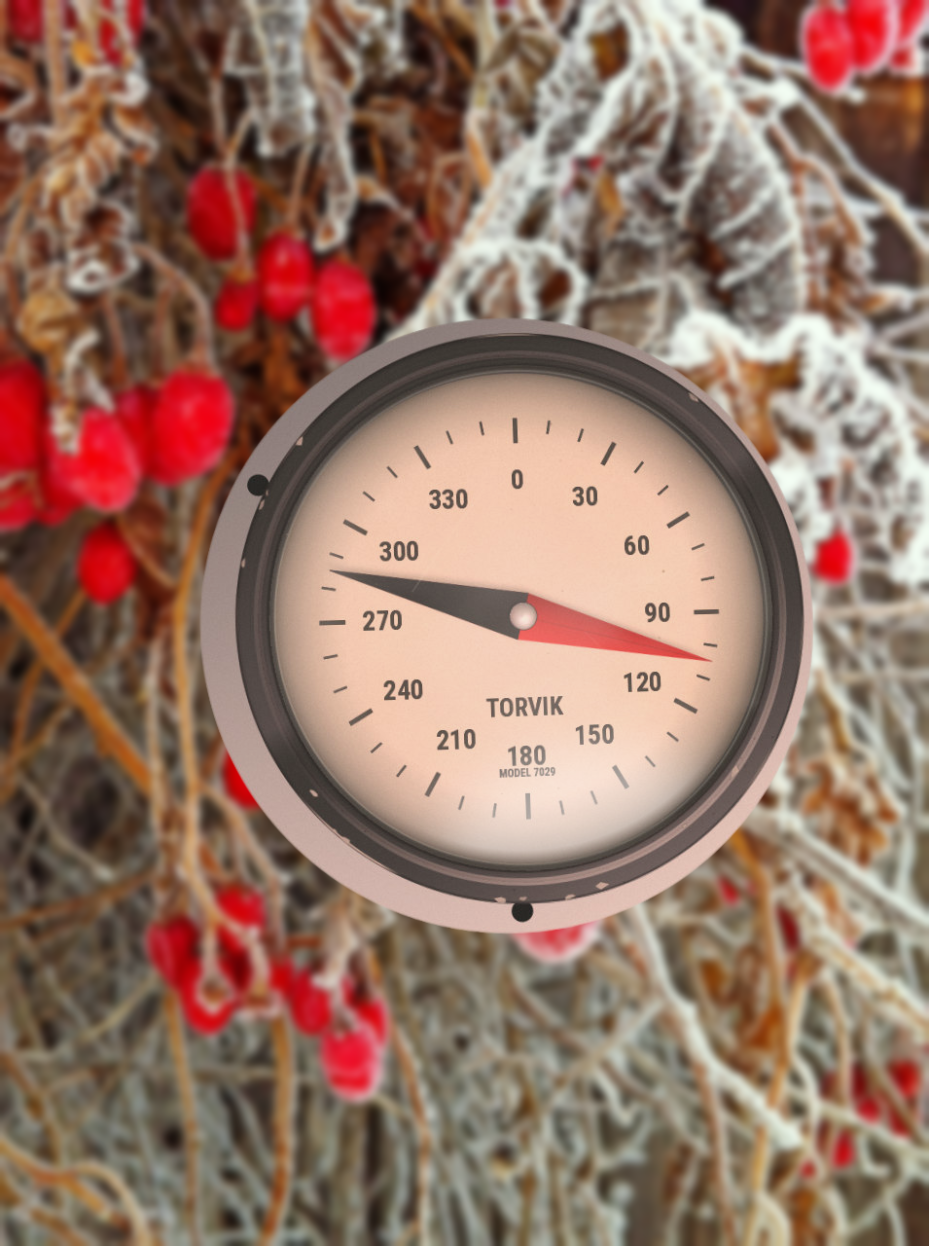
value=105 unit=°
